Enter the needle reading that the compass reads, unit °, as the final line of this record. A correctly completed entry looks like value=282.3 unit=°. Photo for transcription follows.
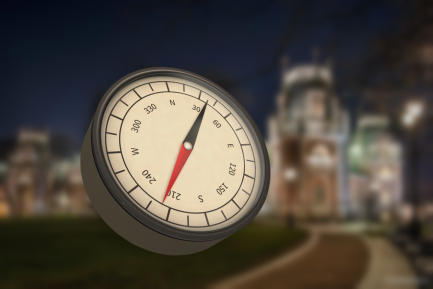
value=217.5 unit=°
